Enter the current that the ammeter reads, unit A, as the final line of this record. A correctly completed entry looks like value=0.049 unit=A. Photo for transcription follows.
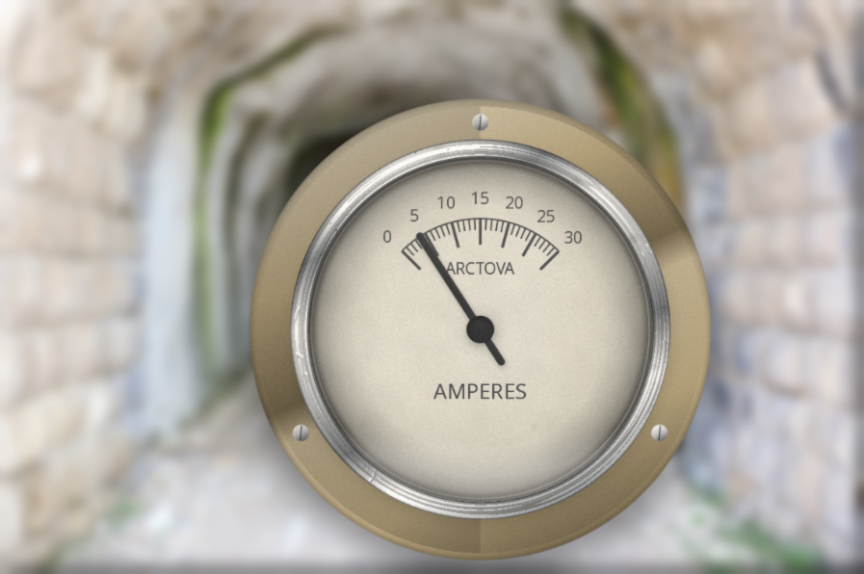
value=4 unit=A
